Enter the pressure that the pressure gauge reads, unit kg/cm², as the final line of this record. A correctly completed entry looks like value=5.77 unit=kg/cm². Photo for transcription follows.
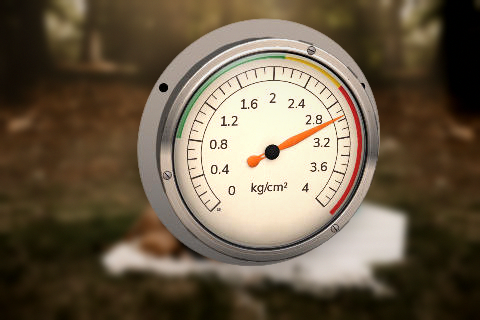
value=2.95 unit=kg/cm²
